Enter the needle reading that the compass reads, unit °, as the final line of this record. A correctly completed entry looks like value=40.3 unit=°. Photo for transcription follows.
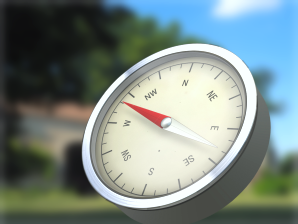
value=290 unit=°
